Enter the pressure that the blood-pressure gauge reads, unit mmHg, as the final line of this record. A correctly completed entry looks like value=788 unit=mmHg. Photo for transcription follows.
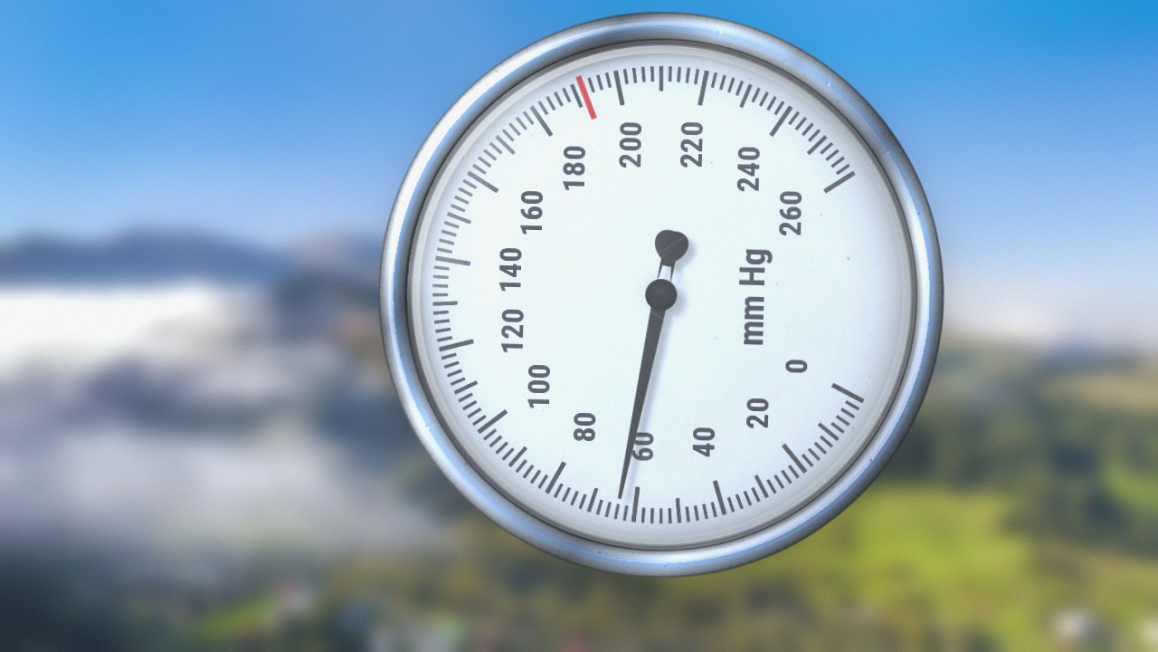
value=64 unit=mmHg
